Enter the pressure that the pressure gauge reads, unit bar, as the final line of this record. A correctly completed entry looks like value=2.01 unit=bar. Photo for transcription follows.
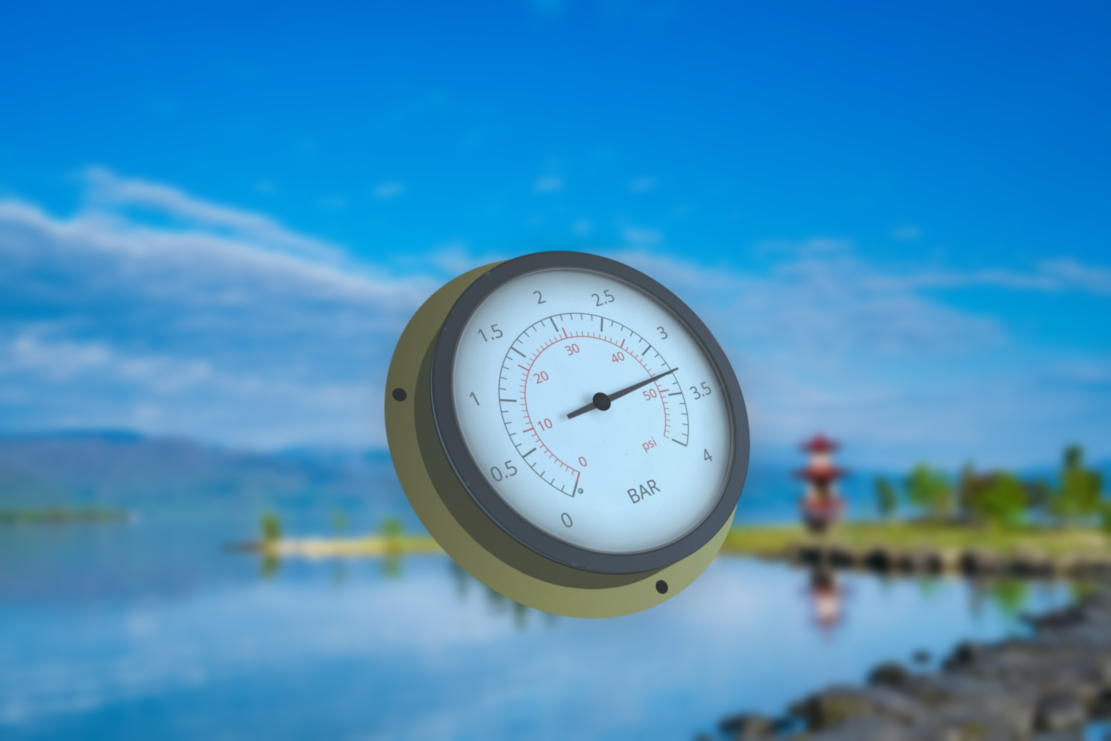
value=3.3 unit=bar
